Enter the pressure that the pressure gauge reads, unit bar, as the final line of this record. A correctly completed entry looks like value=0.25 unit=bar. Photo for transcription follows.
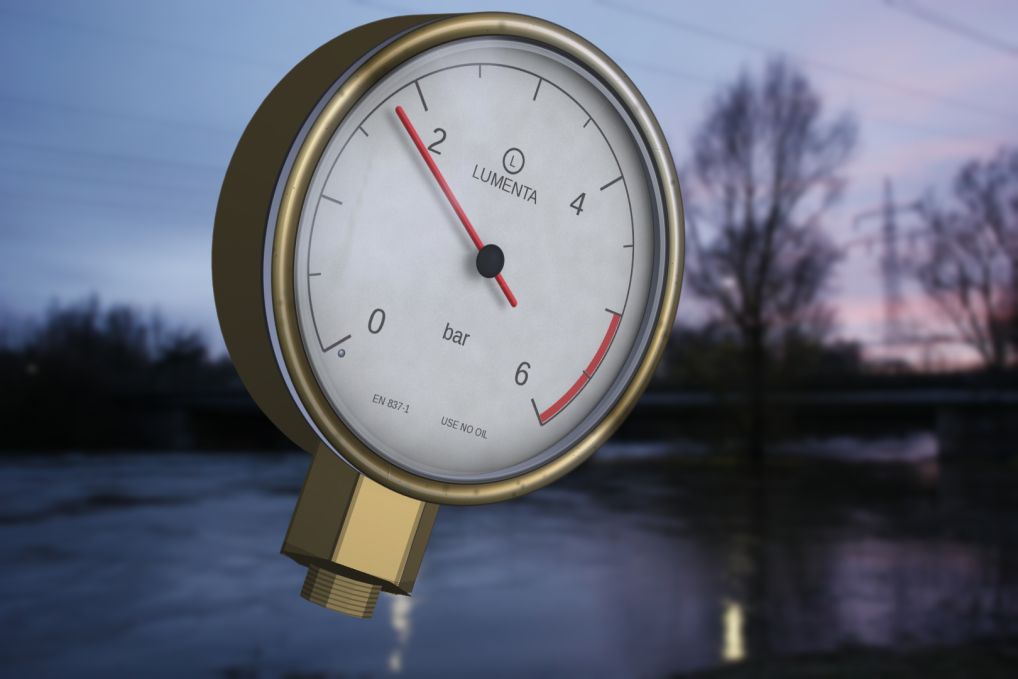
value=1.75 unit=bar
